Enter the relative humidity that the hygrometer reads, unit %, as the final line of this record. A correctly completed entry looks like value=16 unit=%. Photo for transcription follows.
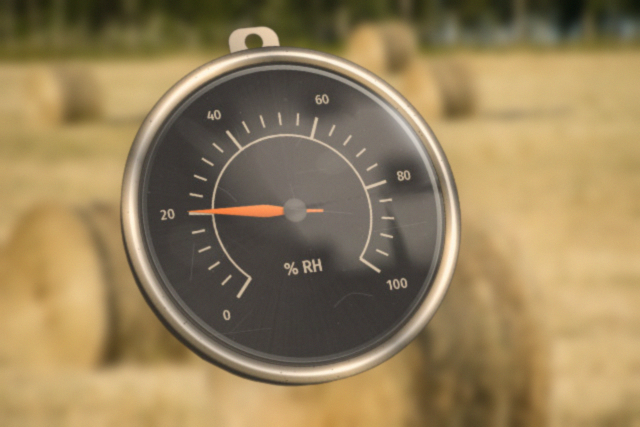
value=20 unit=%
